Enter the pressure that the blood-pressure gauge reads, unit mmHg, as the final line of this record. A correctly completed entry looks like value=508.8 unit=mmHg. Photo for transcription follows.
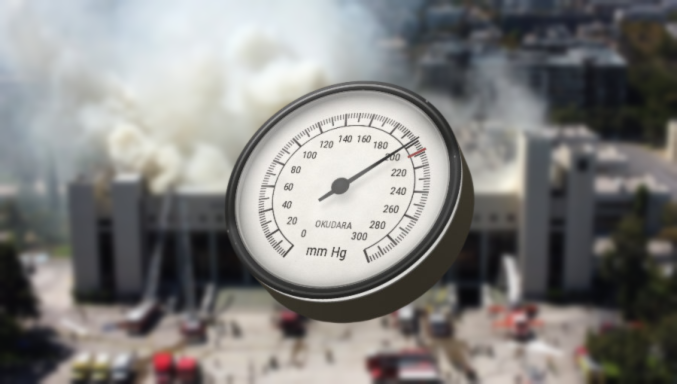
value=200 unit=mmHg
